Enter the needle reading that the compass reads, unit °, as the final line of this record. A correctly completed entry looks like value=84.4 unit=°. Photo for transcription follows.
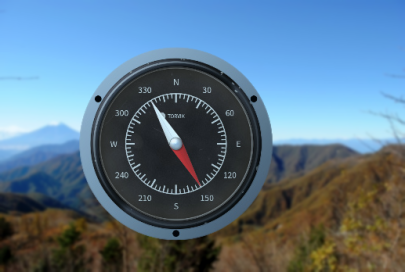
value=150 unit=°
